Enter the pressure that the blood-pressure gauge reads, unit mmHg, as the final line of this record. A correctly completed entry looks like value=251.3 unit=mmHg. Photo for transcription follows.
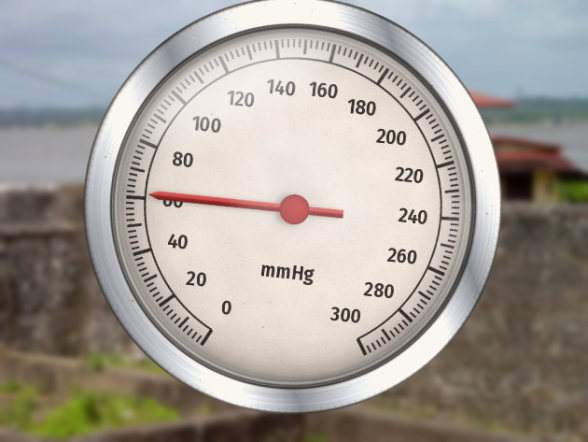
value=62 unit=mmHg
